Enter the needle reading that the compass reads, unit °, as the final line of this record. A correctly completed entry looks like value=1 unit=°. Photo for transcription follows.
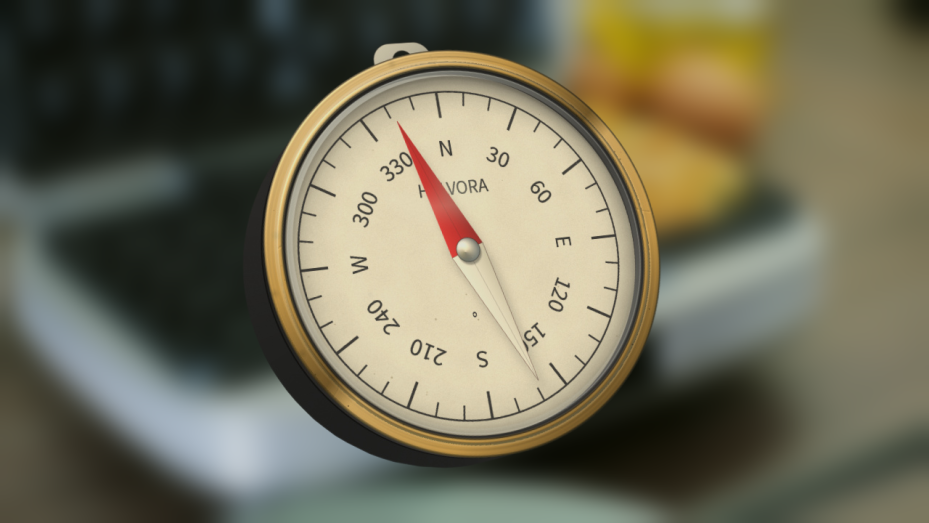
value=340 unit=°
